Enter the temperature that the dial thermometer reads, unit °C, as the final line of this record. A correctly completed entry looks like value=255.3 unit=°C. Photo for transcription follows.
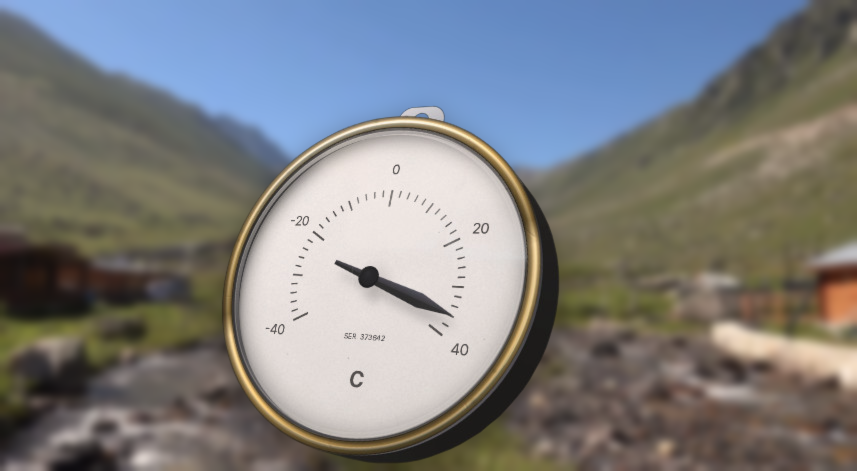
value=36 unit=°C
